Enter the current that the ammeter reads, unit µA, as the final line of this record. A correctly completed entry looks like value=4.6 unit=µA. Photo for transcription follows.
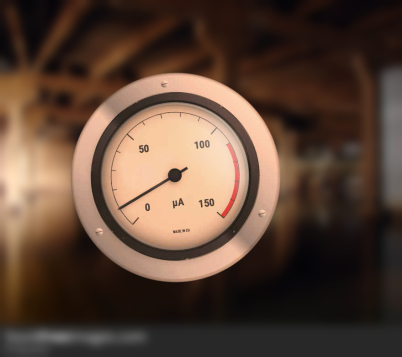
value=10 unit=µA
